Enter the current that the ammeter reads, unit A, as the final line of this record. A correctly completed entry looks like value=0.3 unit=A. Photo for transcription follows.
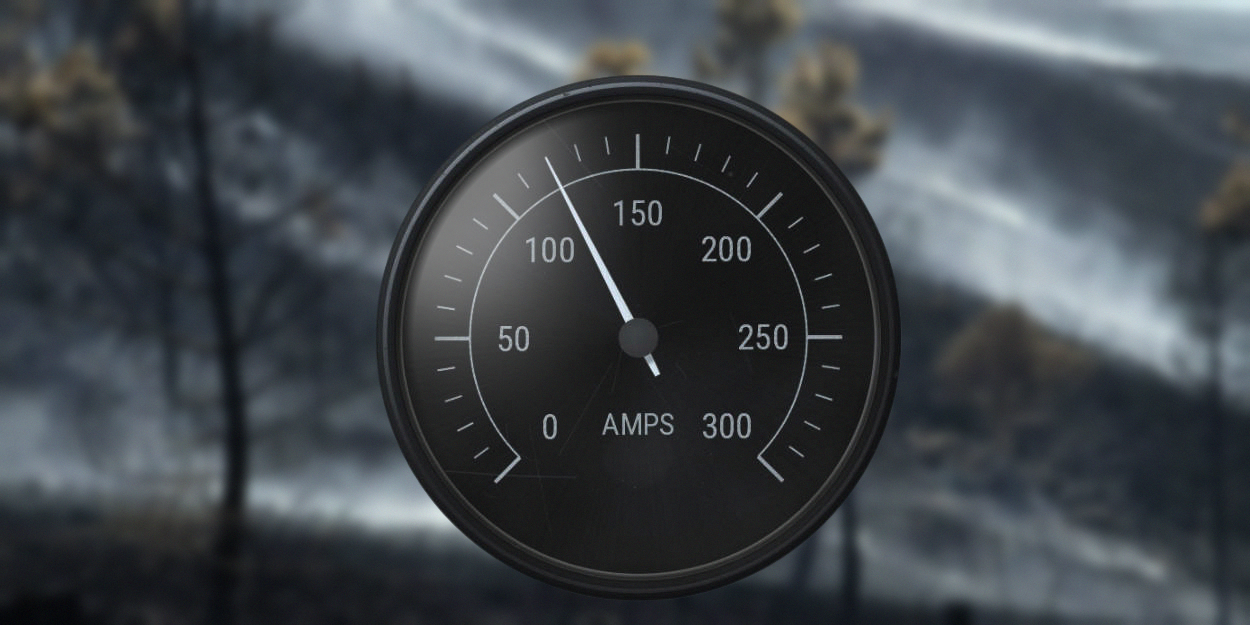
value=120 unit=A
